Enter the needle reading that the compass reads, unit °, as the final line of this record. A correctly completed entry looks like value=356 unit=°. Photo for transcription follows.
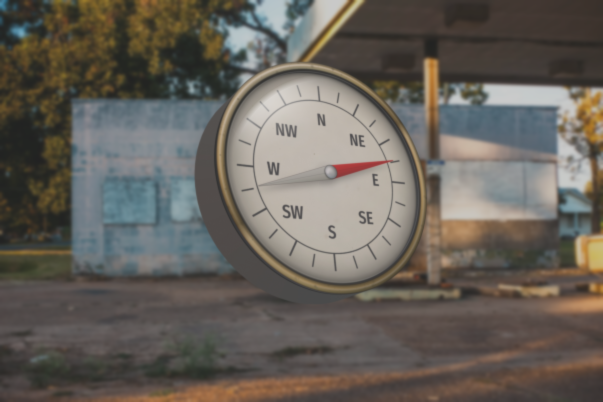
value=75 unit=°
